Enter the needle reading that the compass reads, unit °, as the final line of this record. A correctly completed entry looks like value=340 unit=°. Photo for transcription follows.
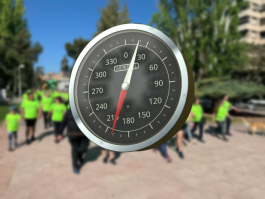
value=200 unit=°
